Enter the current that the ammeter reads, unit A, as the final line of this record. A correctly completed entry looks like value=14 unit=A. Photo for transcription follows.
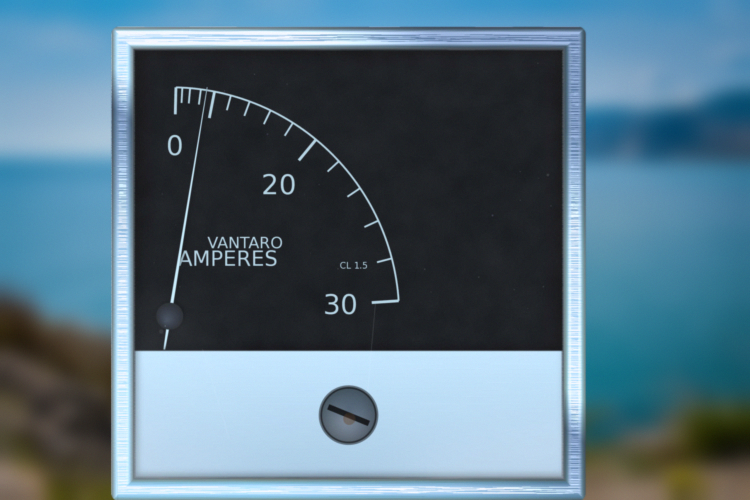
value=9 unit=A
